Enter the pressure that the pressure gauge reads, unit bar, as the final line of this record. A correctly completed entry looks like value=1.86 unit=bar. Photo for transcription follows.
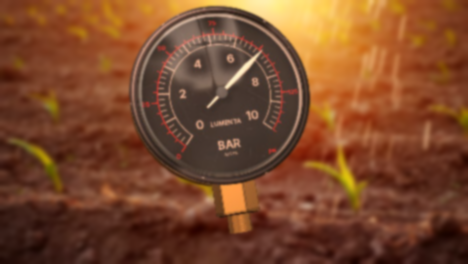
value=7 unit=bar
